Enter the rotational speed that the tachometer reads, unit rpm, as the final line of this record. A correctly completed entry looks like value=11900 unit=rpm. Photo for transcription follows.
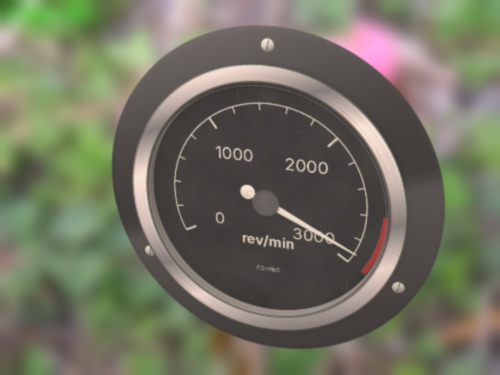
value=2900 unit=rpm
